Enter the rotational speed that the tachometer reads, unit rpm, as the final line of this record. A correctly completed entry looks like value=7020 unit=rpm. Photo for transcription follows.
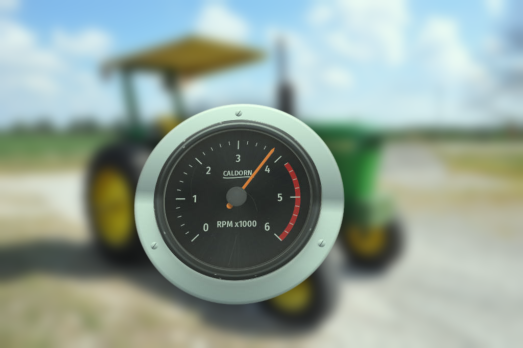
value=3800 unit=rpm
